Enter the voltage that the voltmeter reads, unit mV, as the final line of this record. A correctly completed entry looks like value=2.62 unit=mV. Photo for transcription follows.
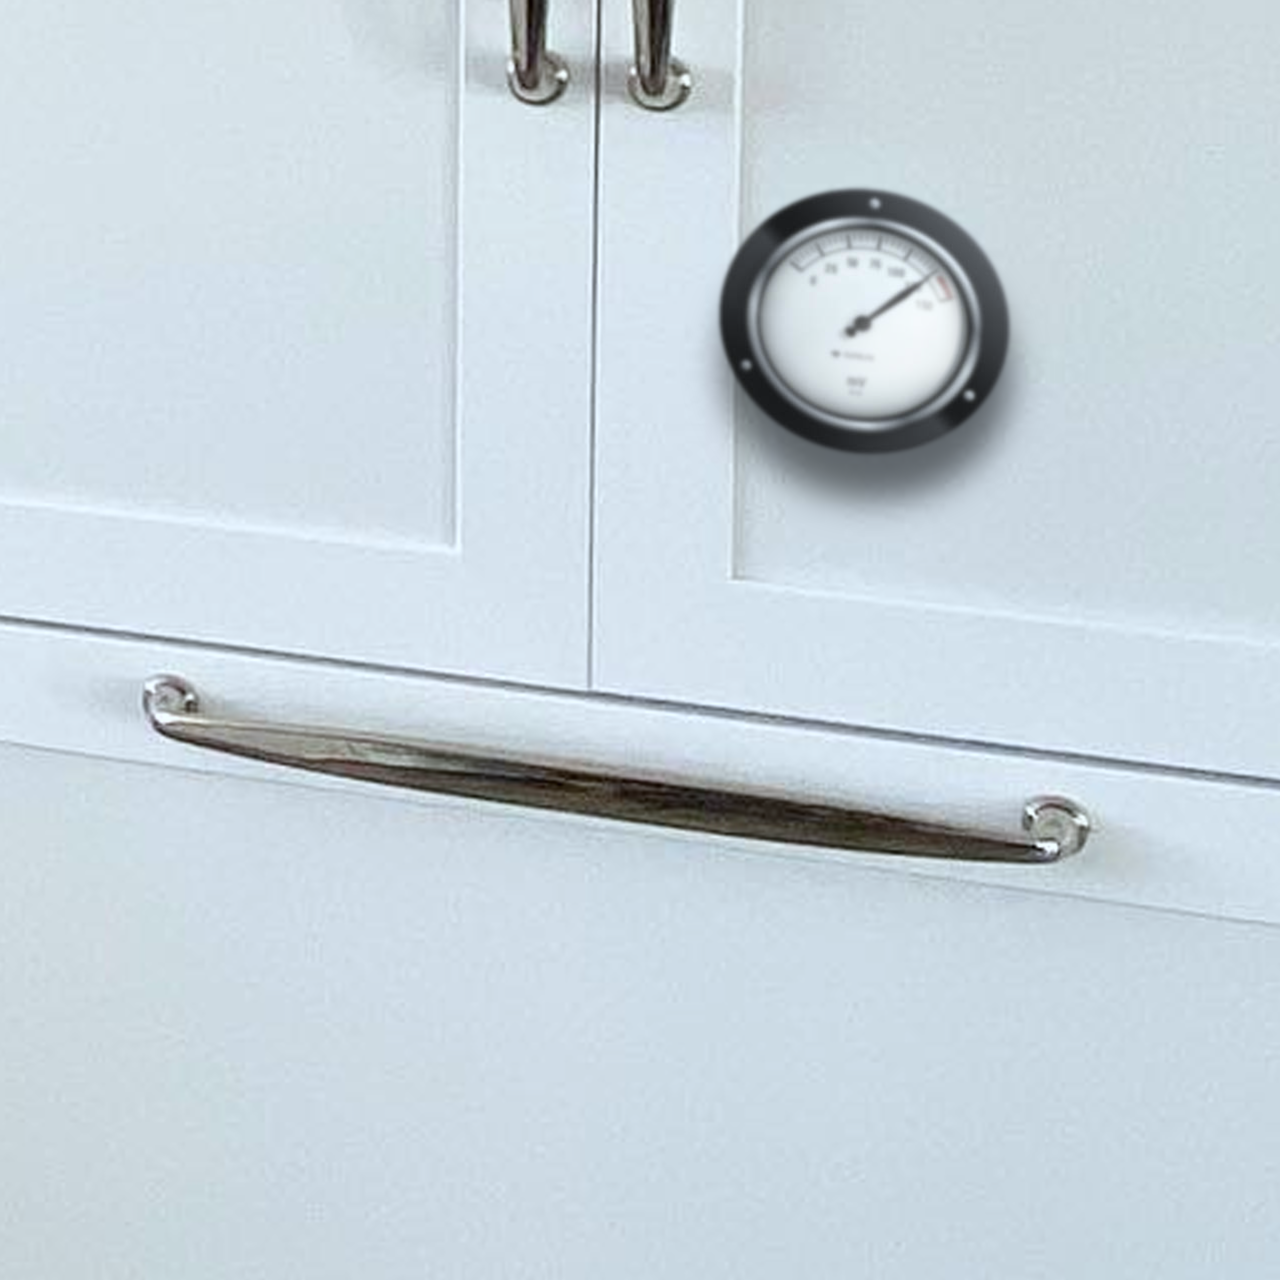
value=125 unit=mV
